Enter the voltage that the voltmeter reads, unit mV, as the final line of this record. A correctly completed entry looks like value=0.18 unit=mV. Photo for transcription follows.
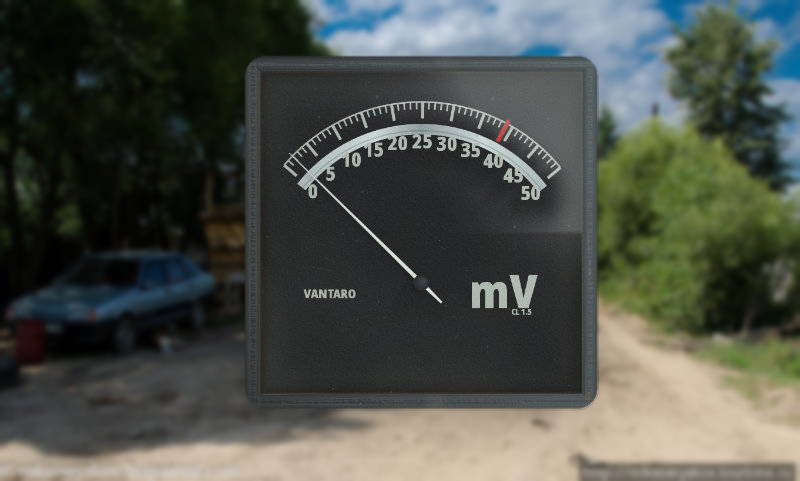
value=2 unit=mV
